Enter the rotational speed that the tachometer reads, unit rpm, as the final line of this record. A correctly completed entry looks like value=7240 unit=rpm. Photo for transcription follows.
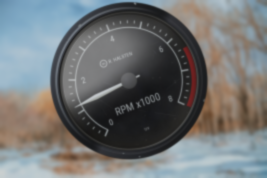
value=1200 unit=rpm
